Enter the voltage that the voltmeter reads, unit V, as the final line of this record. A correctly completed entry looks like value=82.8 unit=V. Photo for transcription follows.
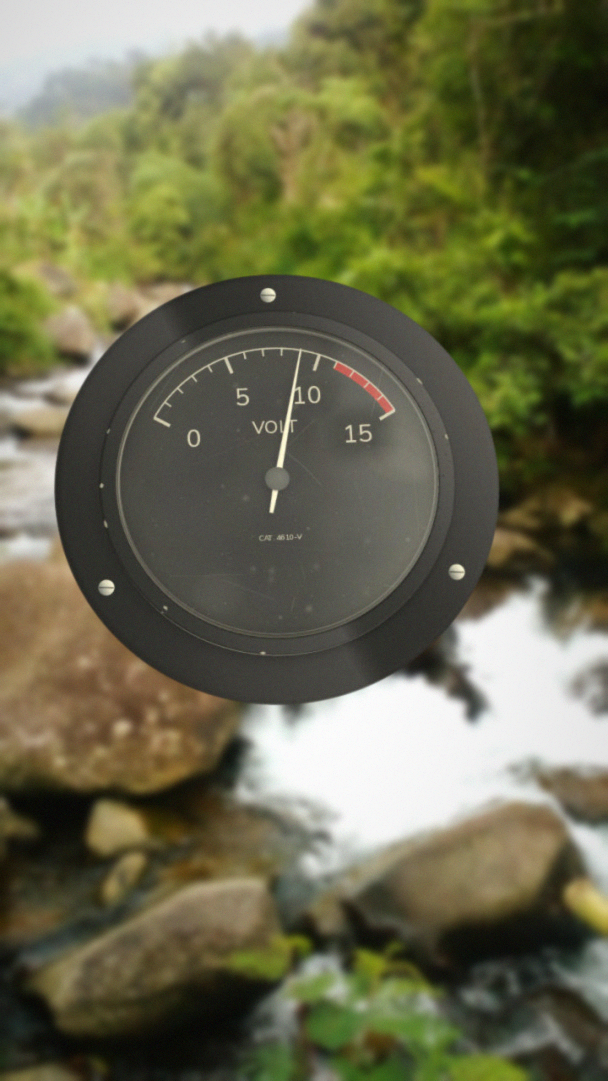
value=9 unit=V
